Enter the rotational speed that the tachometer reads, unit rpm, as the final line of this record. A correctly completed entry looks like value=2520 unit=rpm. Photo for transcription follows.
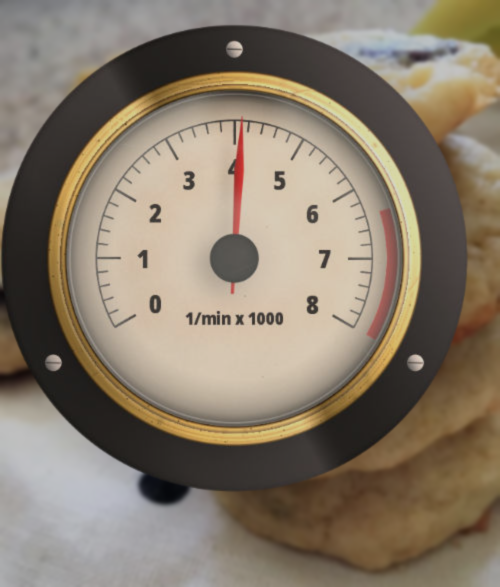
value=4100 unit=rpm
